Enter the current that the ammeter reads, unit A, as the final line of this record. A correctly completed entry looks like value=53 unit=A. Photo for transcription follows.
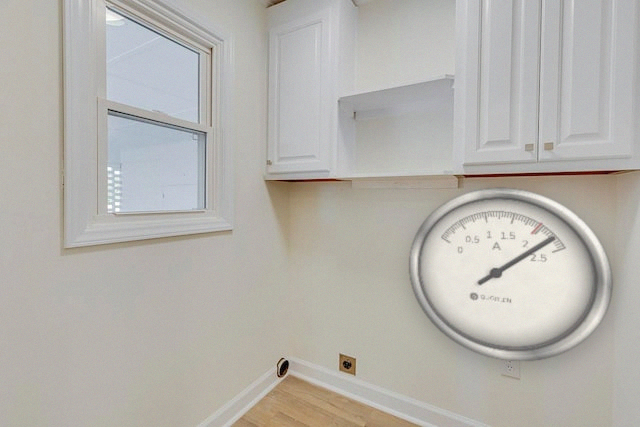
value=2.25 unit=A
